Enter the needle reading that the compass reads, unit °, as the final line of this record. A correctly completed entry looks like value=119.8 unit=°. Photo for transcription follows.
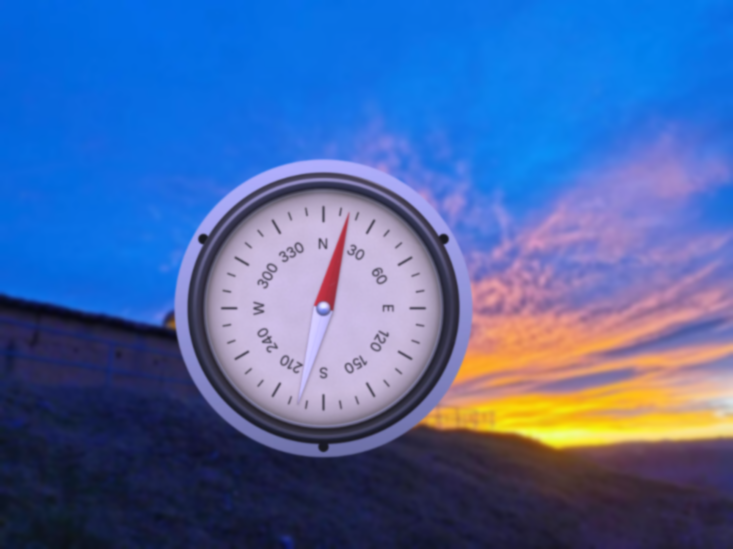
value=15 unit=°
